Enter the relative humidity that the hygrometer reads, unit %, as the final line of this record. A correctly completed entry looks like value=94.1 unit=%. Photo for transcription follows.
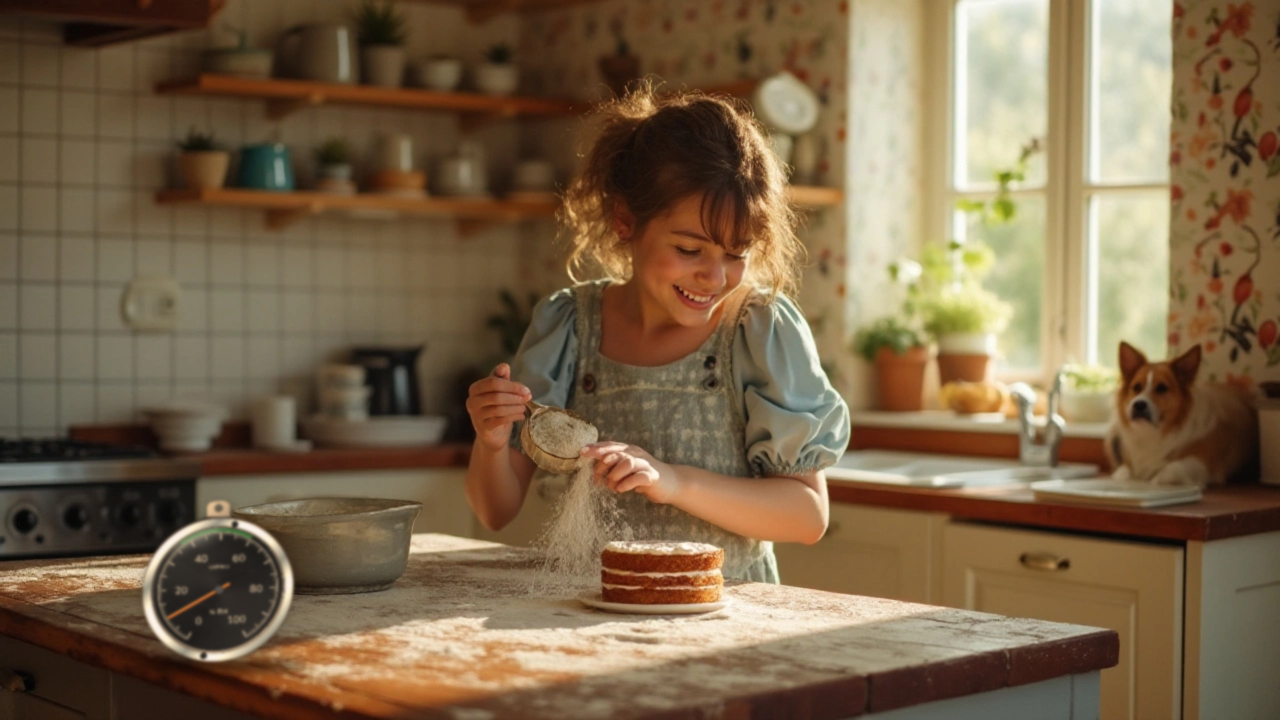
value=10 unit=%
